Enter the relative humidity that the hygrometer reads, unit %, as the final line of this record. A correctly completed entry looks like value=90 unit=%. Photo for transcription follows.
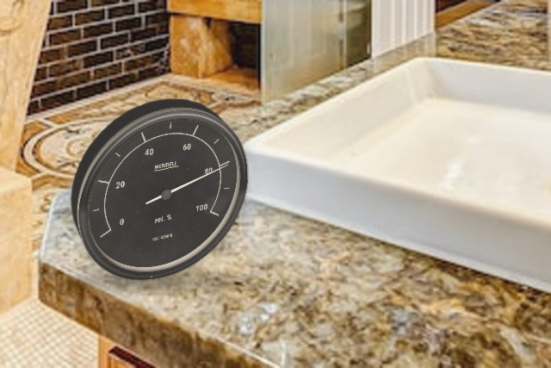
value=80 unit=%
